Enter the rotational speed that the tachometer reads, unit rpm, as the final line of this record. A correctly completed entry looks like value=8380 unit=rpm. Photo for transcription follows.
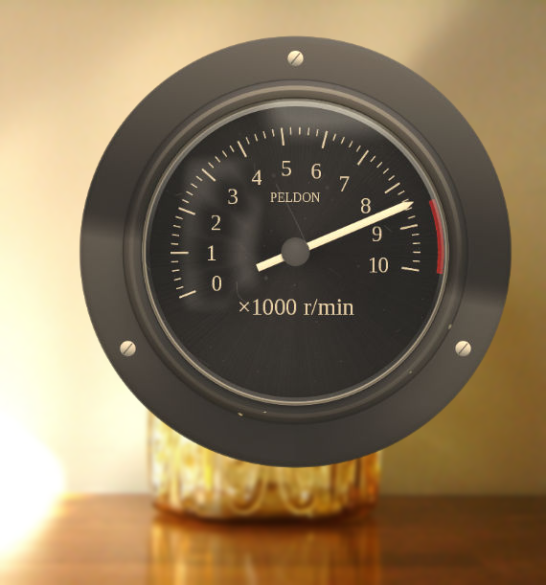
value=8500 unit=rpm
